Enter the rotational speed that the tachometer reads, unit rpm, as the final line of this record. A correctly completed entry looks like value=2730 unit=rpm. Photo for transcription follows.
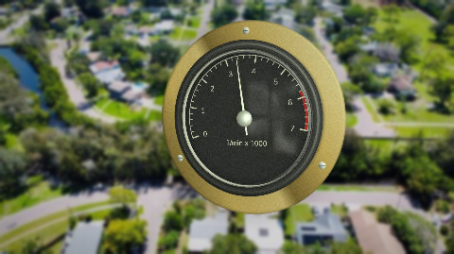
value=3400 unit=rpm
